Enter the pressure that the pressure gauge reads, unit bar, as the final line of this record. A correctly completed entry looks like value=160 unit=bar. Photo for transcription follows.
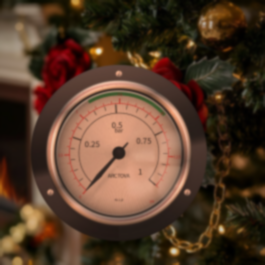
value=0 unit=bar
